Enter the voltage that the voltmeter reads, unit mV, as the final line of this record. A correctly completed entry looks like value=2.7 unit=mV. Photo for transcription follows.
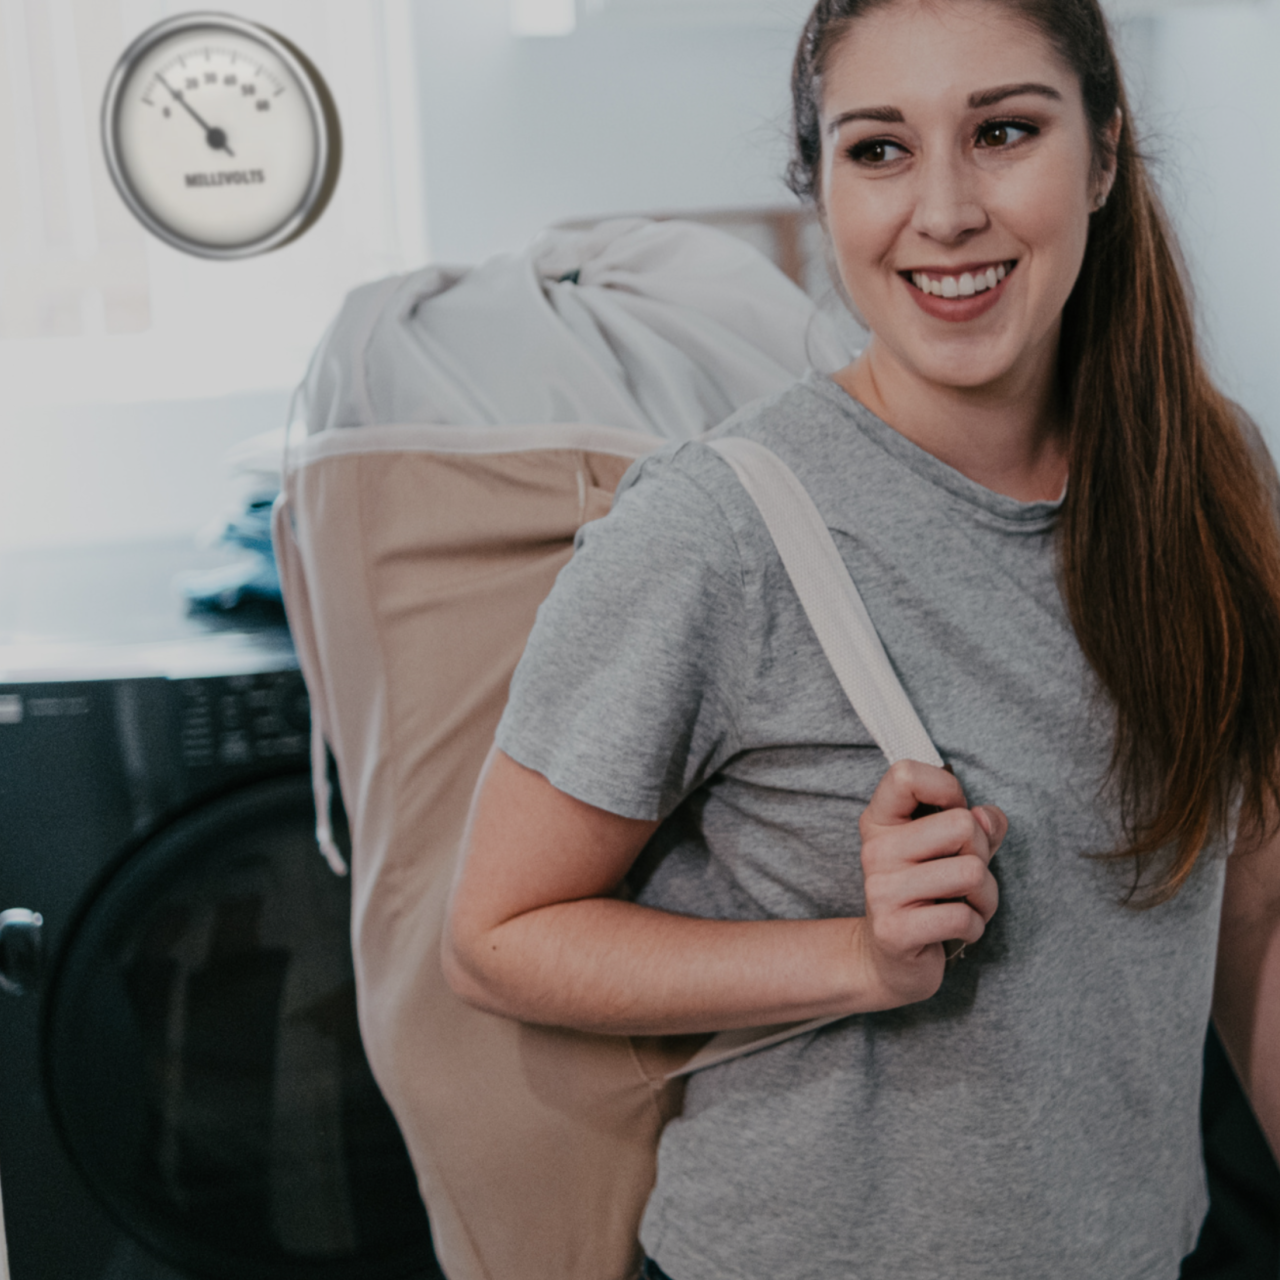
value=10 unit=mV
